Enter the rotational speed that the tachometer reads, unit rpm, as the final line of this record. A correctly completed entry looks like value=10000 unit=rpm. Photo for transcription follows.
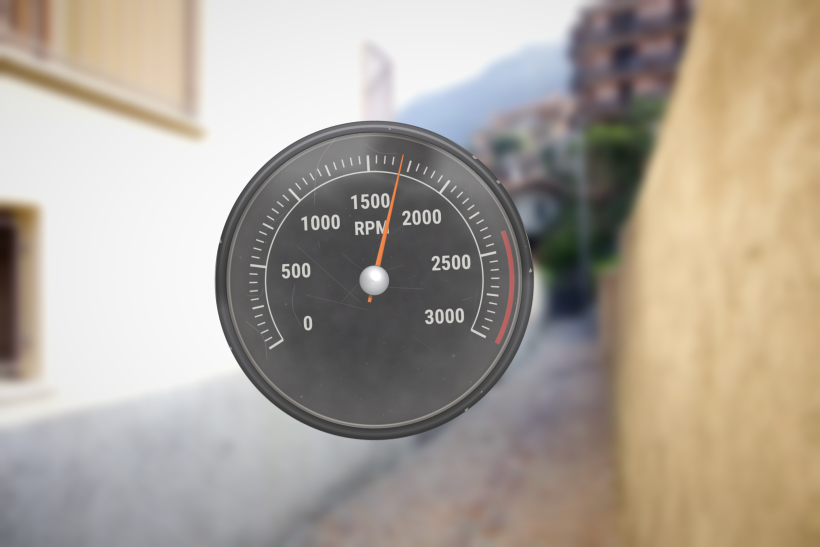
value=1700 unit=rpm
